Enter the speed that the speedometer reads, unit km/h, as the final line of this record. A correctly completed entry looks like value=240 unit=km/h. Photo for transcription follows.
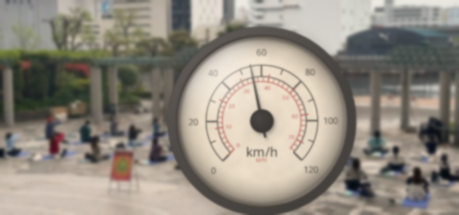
value=55 unit=km/h
